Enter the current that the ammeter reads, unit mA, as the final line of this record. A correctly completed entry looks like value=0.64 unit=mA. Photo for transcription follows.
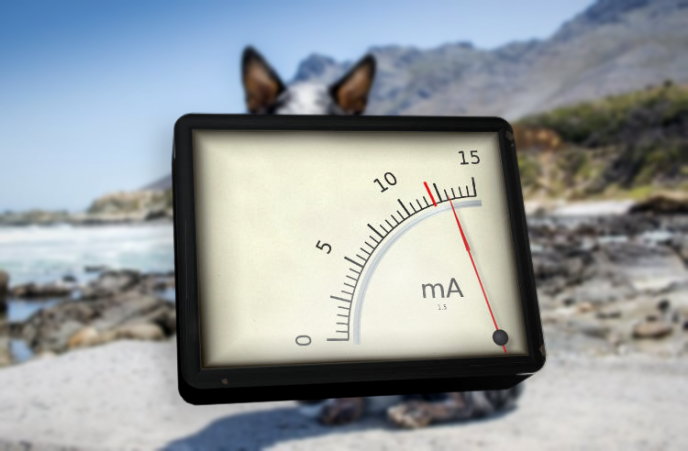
value=13 unit=mA
